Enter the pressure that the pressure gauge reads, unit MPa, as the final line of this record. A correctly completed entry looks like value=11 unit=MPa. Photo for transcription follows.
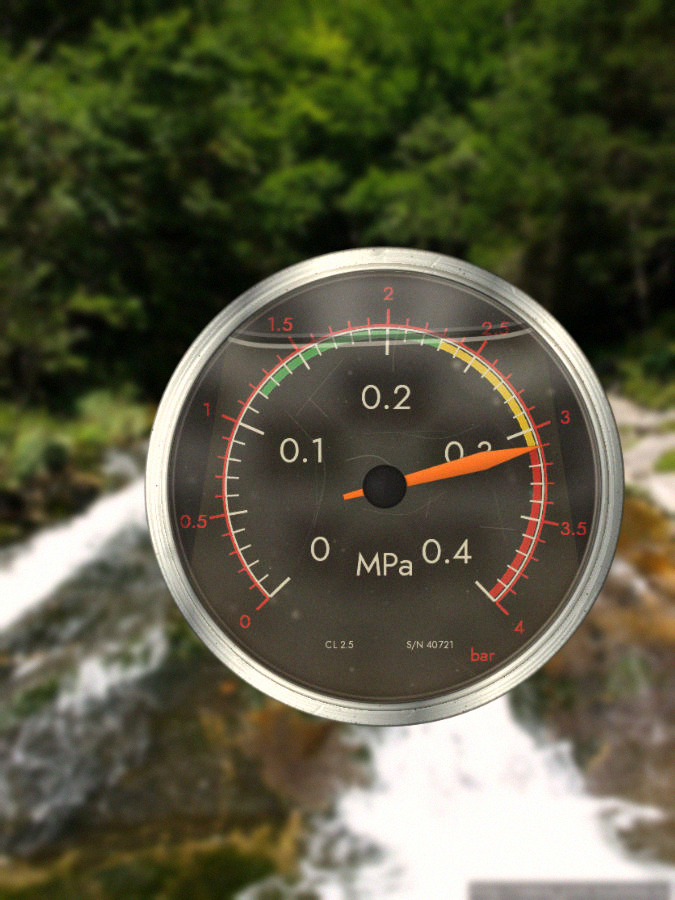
value=0.31 unit=MPa
